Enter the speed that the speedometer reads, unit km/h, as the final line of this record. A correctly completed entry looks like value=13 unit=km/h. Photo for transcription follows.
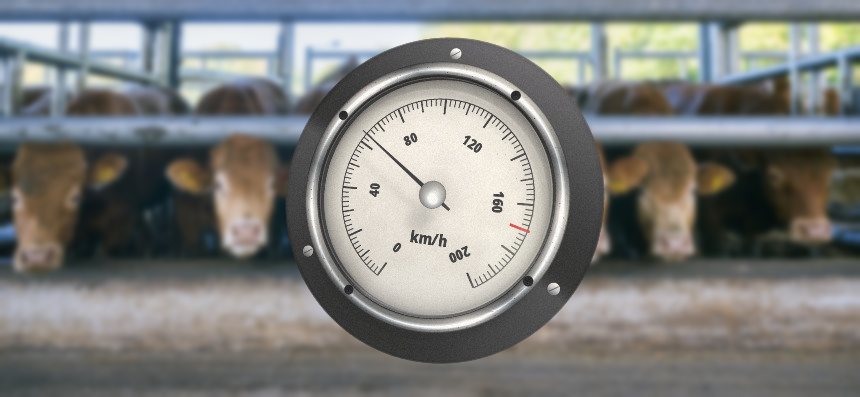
value=64 unit=km/h
